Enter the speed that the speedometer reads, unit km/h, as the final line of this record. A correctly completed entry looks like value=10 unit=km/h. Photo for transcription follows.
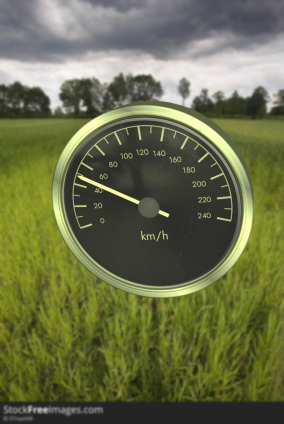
value=50 unit=km/h
